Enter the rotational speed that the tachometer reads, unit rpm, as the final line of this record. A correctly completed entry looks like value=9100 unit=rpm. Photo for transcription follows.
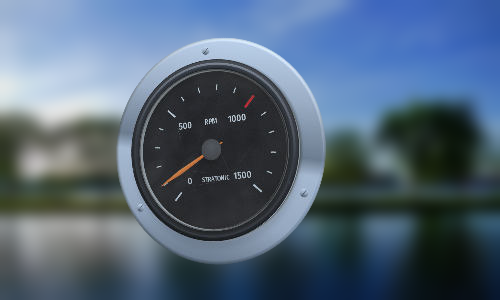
value=100 unit=rpm
